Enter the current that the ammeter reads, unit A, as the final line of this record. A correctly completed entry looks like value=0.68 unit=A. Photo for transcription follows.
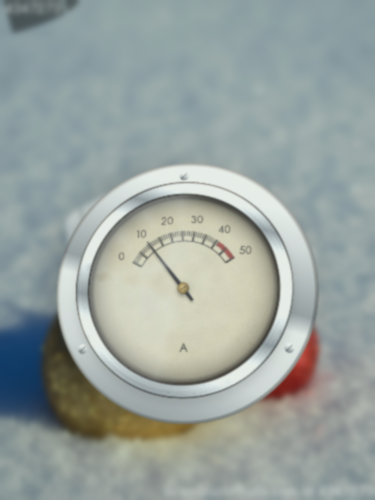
value=10 unit=A
